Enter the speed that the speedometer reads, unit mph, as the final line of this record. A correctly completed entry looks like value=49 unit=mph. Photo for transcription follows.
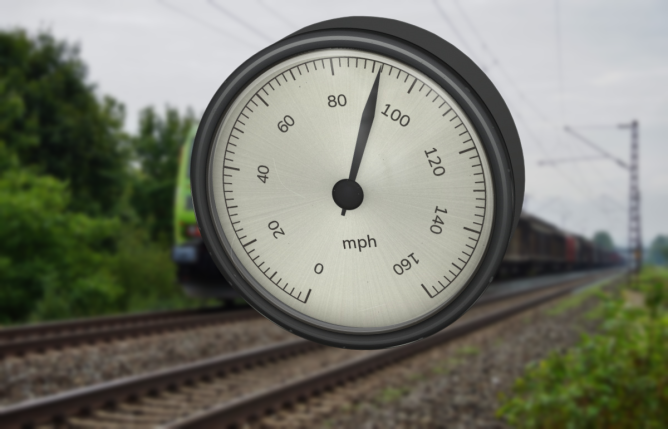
value=92 unit=mph
